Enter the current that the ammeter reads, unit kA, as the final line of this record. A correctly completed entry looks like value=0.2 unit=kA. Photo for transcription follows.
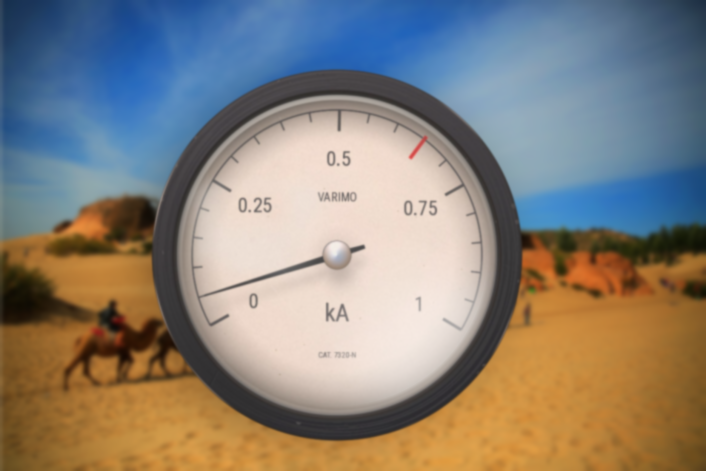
value=0.05 unit=kA
